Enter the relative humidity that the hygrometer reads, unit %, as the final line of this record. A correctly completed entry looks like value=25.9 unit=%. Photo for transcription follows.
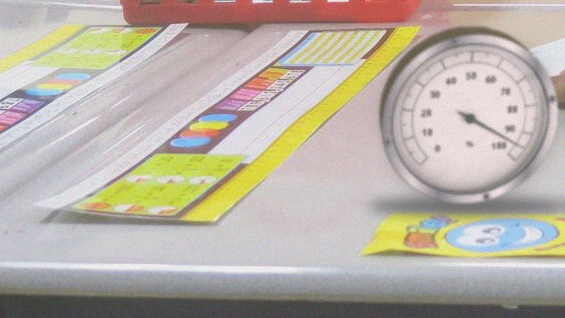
value=95 unit=%
